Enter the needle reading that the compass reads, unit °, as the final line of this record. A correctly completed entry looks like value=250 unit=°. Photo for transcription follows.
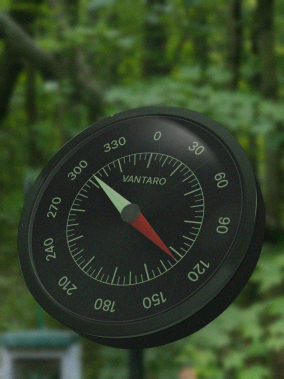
value=125 unit=°
